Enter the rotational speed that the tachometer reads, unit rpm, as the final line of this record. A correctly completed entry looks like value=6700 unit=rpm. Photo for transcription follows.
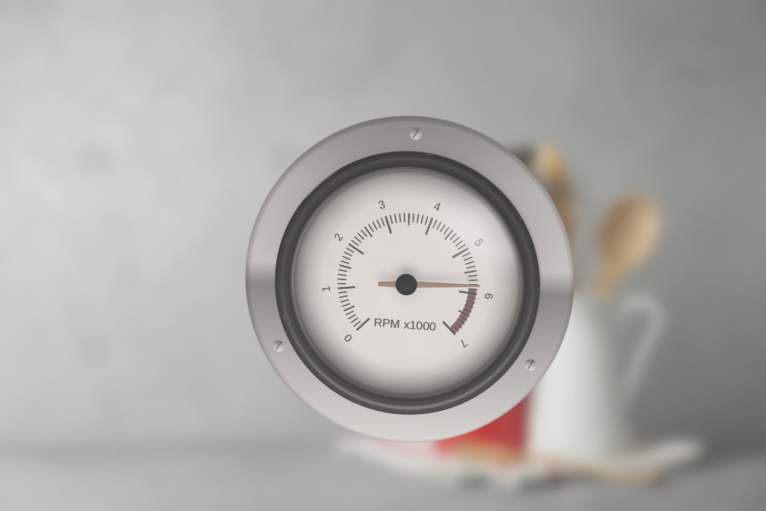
value=5800 unit=rpm
